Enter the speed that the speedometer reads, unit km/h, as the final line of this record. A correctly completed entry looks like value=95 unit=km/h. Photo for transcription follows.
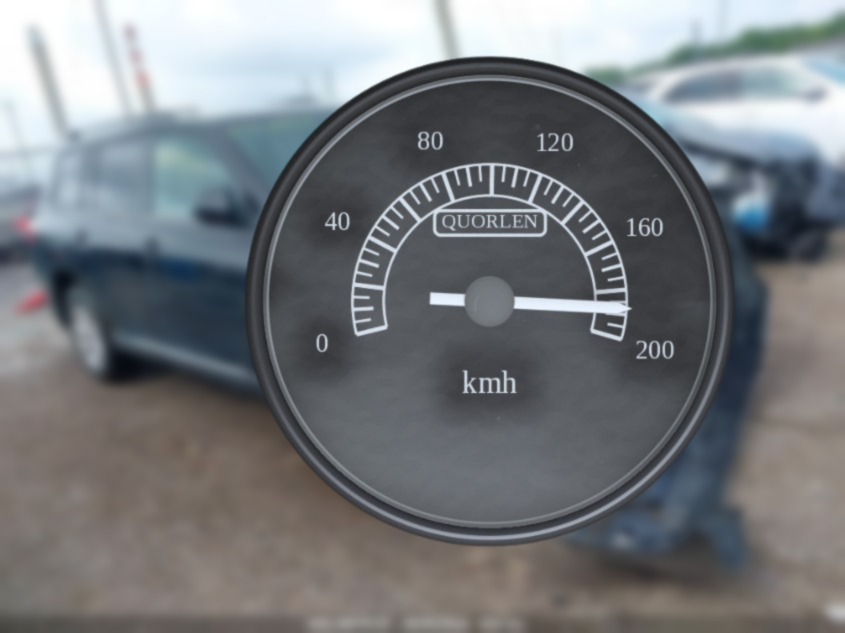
value=187.5 unit=km/h
